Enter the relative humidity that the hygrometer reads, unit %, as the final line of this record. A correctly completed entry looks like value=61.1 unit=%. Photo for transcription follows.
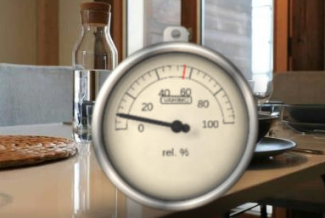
value=8 unit=%
